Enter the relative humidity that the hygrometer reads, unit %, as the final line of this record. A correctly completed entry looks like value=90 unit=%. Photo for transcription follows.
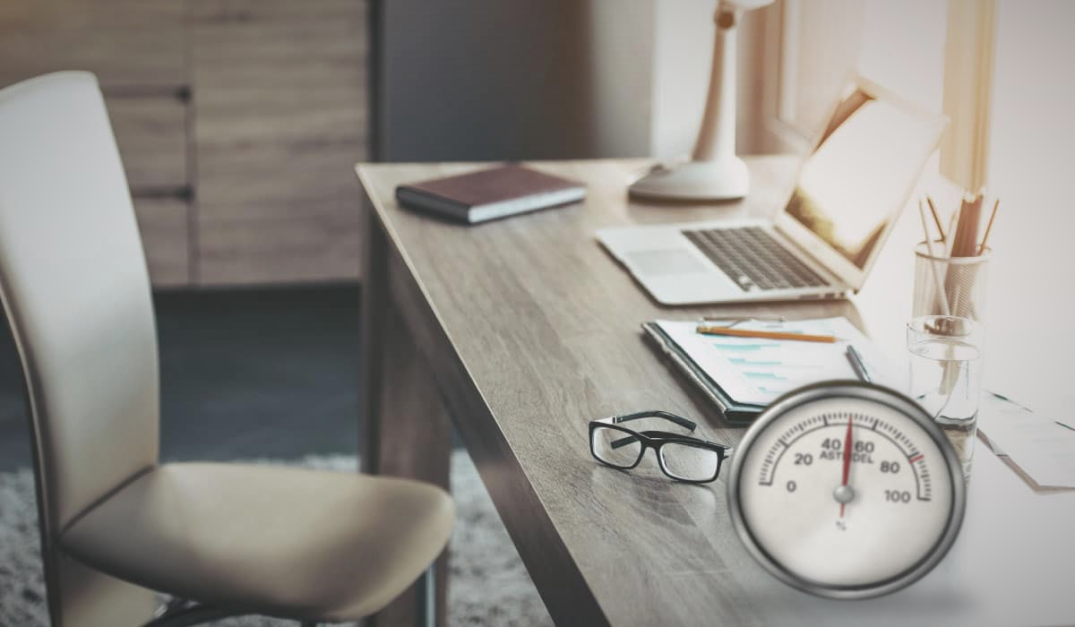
value=50 unit=%
